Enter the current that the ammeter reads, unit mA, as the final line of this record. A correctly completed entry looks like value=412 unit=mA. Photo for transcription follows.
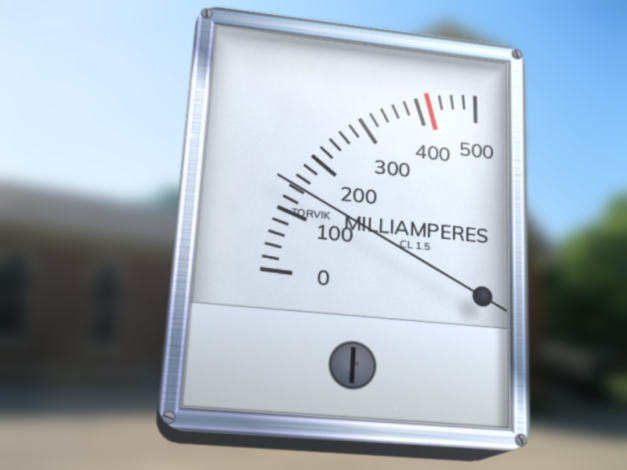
value=140 unit=mA
